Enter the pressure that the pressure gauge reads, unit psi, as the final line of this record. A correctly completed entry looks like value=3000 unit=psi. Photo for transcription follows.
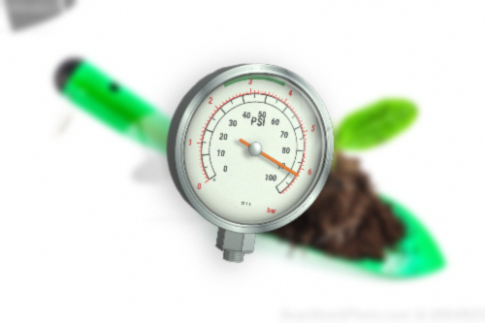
value=90 unit=psi
